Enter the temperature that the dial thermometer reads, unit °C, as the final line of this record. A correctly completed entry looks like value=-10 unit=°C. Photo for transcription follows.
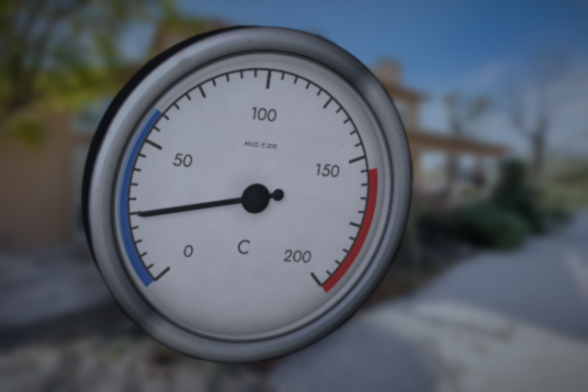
value=25 unit=°C
